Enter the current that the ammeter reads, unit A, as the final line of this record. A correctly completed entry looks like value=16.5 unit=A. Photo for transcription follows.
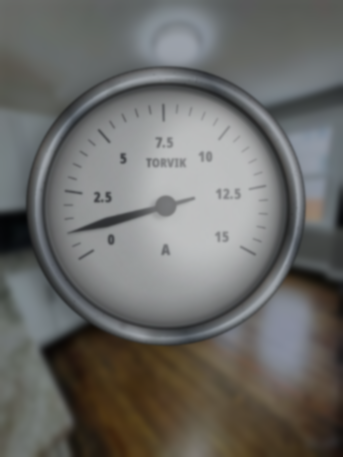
value=1 unit=A
